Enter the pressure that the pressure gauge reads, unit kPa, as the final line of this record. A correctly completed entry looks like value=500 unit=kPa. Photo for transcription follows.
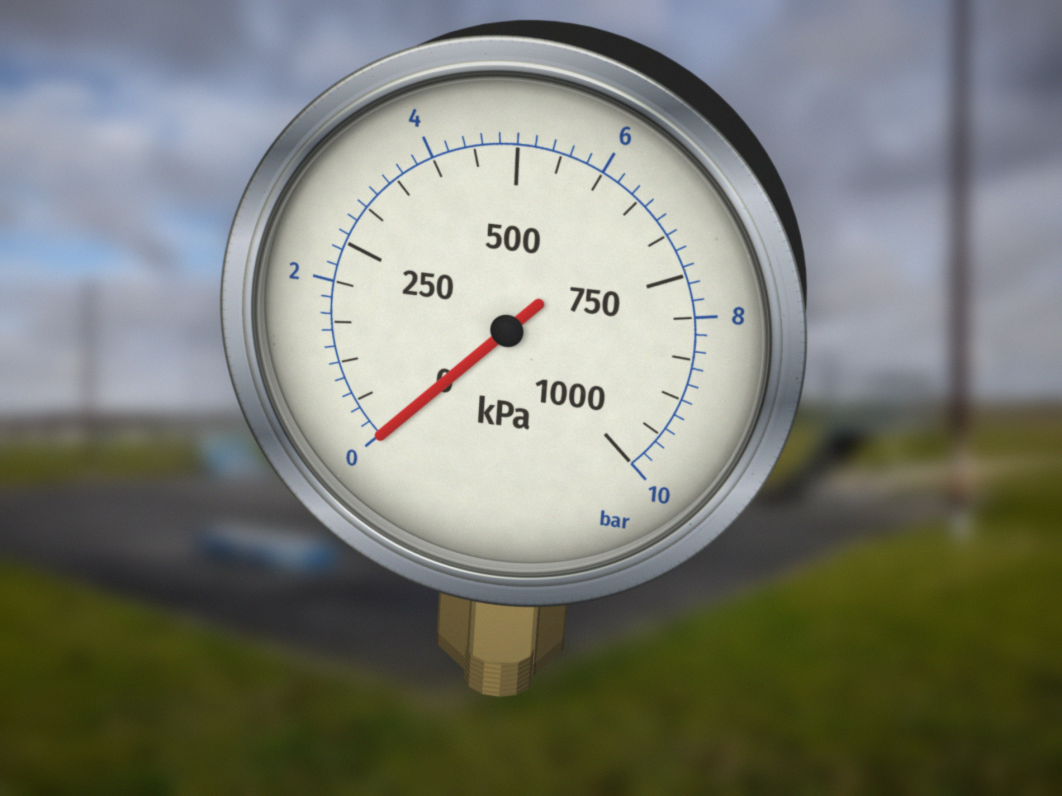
value=0 unit=kPa
